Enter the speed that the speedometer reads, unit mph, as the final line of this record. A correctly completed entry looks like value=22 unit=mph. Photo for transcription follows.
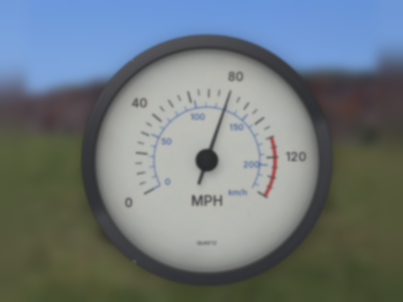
value=80 unit=mph
